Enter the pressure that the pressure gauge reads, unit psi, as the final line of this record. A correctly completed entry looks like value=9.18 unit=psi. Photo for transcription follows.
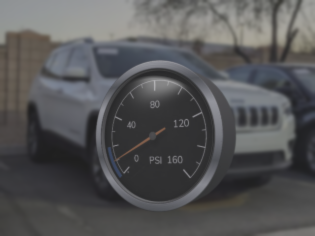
value=10 unit=psi
